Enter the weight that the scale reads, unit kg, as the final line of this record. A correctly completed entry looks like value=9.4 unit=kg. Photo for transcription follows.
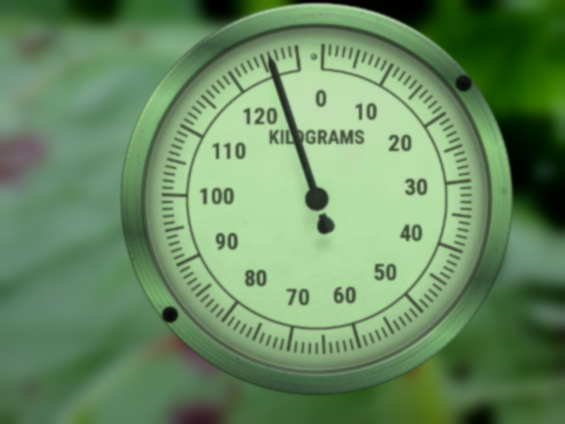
value=126 unit=kg
